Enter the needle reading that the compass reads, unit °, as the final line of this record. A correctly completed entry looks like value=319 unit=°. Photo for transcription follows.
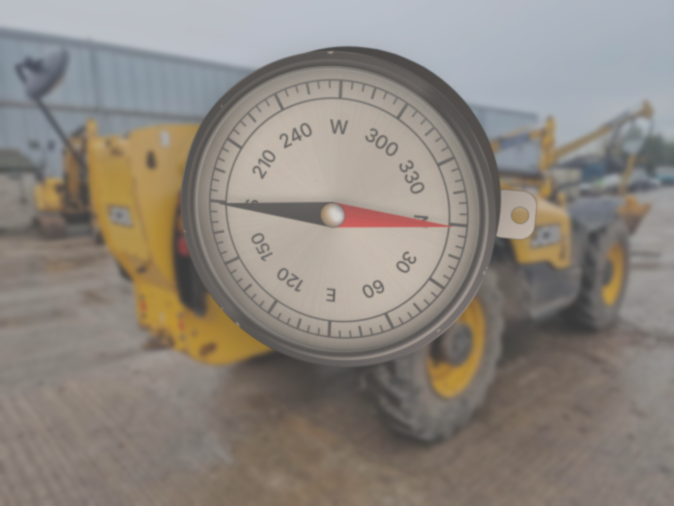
value=0 unit=°
